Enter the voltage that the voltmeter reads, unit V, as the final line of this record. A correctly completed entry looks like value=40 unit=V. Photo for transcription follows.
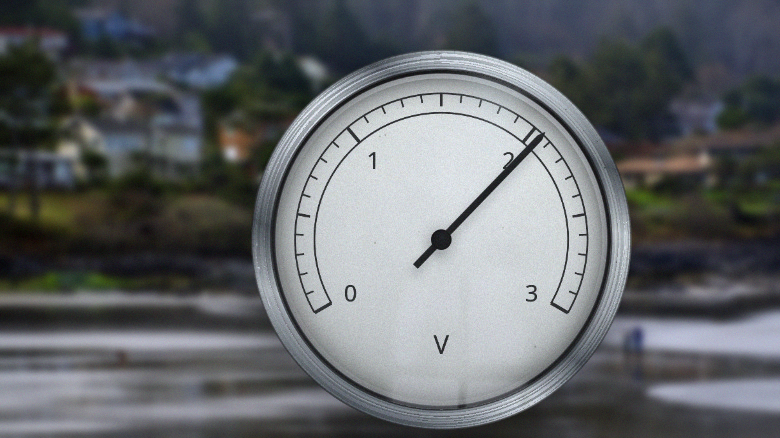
value=2.05 unit=V
